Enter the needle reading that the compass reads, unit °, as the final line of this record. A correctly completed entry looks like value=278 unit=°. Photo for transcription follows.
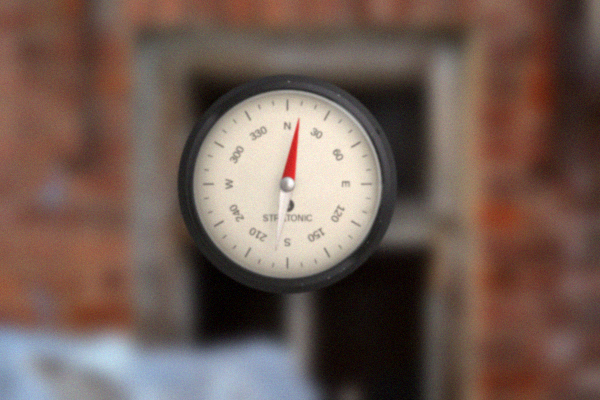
value=10 unit=°
